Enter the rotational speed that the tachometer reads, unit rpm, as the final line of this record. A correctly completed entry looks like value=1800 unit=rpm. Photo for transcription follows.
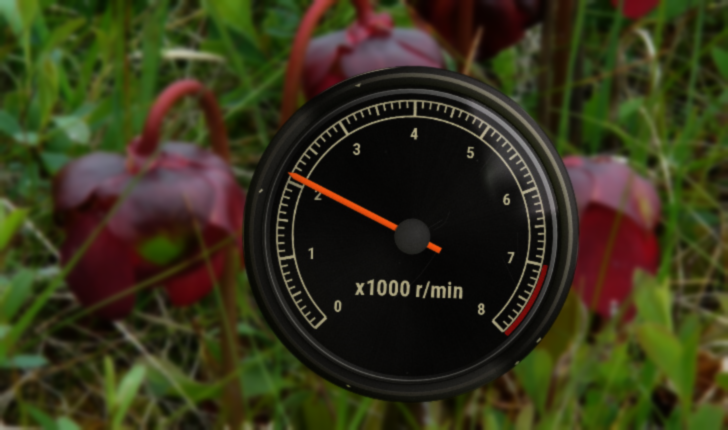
value=2100 unit=rpm
